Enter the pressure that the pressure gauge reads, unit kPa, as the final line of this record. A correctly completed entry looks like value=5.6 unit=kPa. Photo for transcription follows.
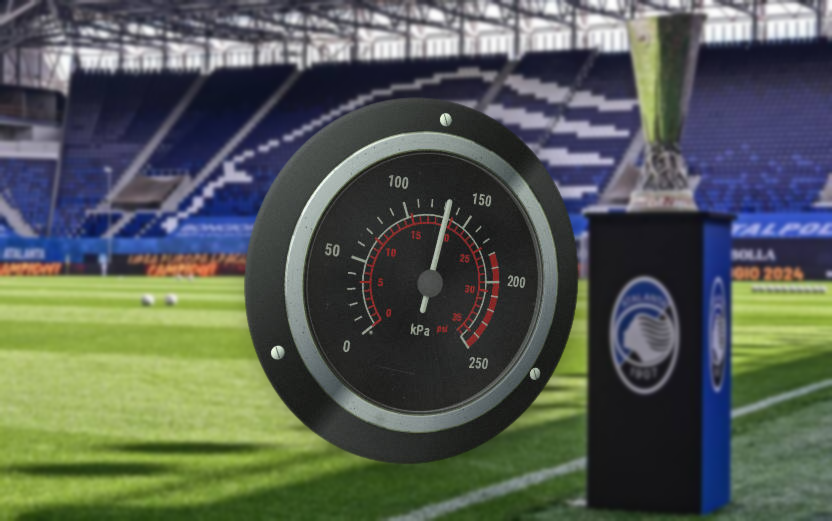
value=130 unit=kPa
